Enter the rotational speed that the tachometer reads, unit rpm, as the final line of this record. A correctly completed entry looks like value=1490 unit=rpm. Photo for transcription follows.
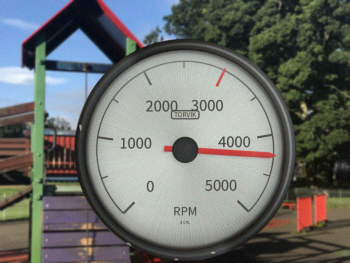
value=4250 unit=rpm
